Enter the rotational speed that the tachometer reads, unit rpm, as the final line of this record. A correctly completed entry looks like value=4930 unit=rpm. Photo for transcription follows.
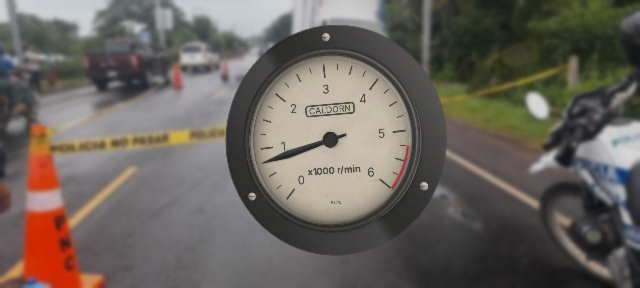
value=750 unit=rpm
